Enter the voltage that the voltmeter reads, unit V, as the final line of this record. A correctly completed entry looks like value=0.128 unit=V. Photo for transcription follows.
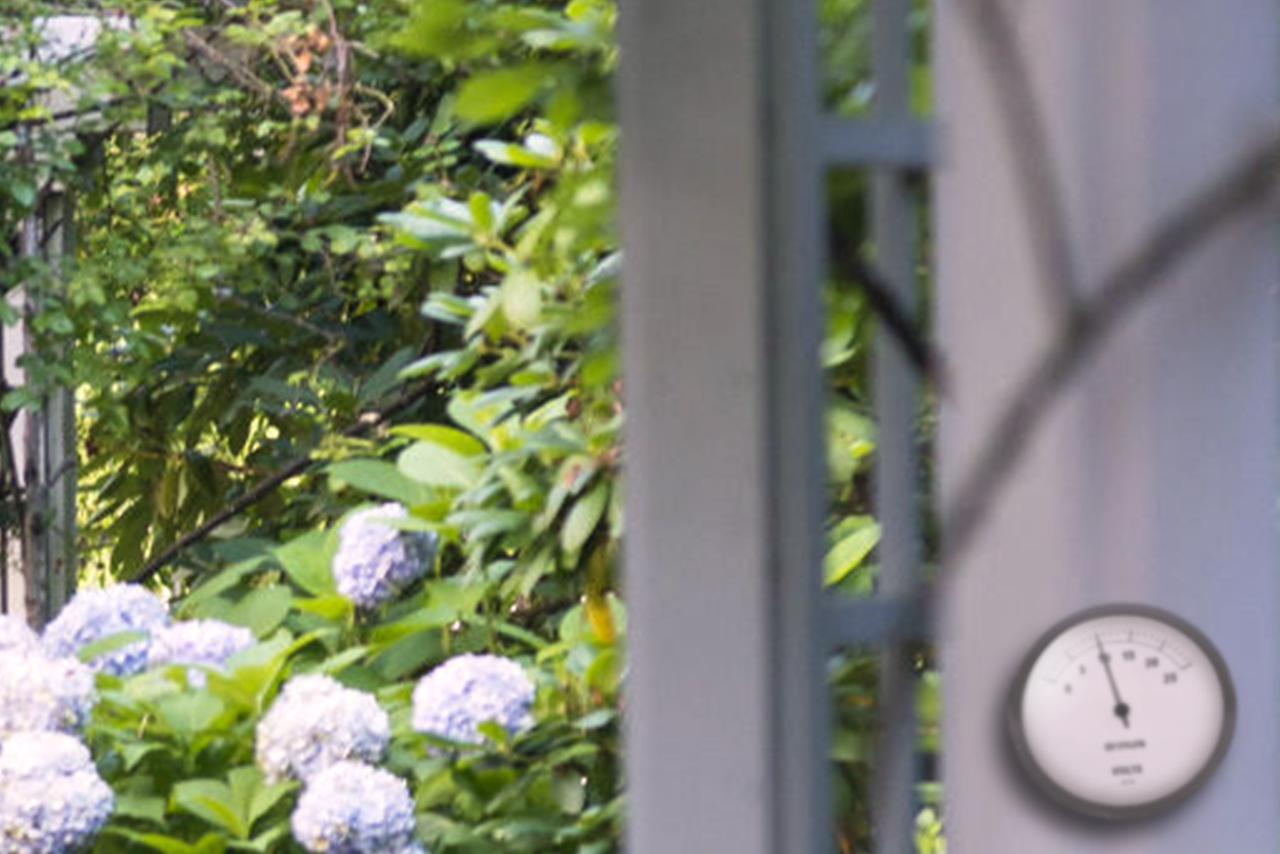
value=10 unit=V
